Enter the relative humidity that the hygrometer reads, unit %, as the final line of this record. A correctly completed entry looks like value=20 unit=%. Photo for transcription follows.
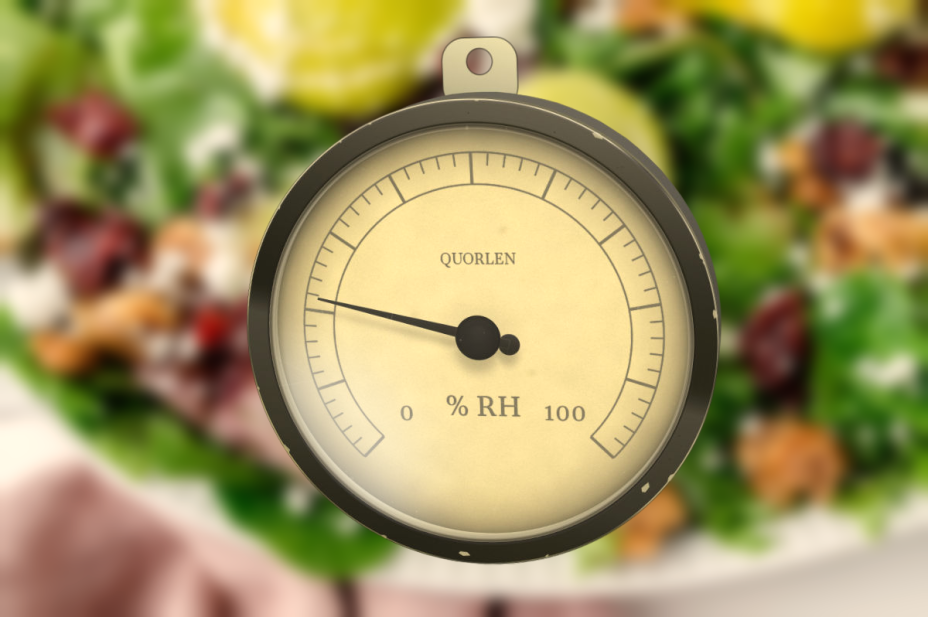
value=22 unit=%
